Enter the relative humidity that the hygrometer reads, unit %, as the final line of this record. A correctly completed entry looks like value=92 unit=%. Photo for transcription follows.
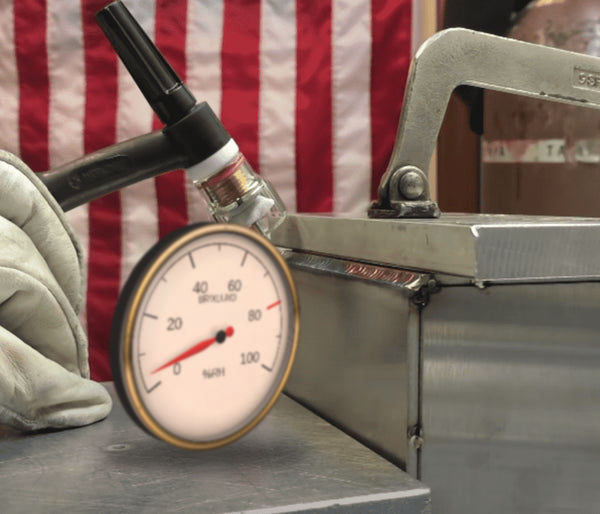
value=5 unit=%
